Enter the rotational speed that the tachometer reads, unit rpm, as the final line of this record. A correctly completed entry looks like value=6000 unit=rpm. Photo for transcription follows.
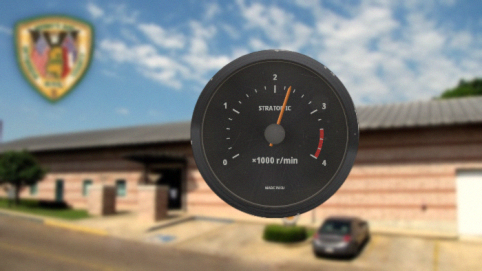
value=2300 unit=rpm
